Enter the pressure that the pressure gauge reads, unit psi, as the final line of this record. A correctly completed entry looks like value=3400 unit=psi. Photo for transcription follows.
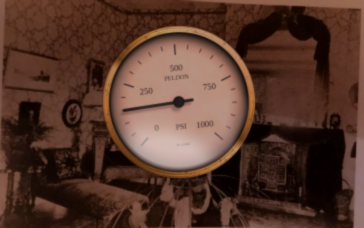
value=150 unit=psi
